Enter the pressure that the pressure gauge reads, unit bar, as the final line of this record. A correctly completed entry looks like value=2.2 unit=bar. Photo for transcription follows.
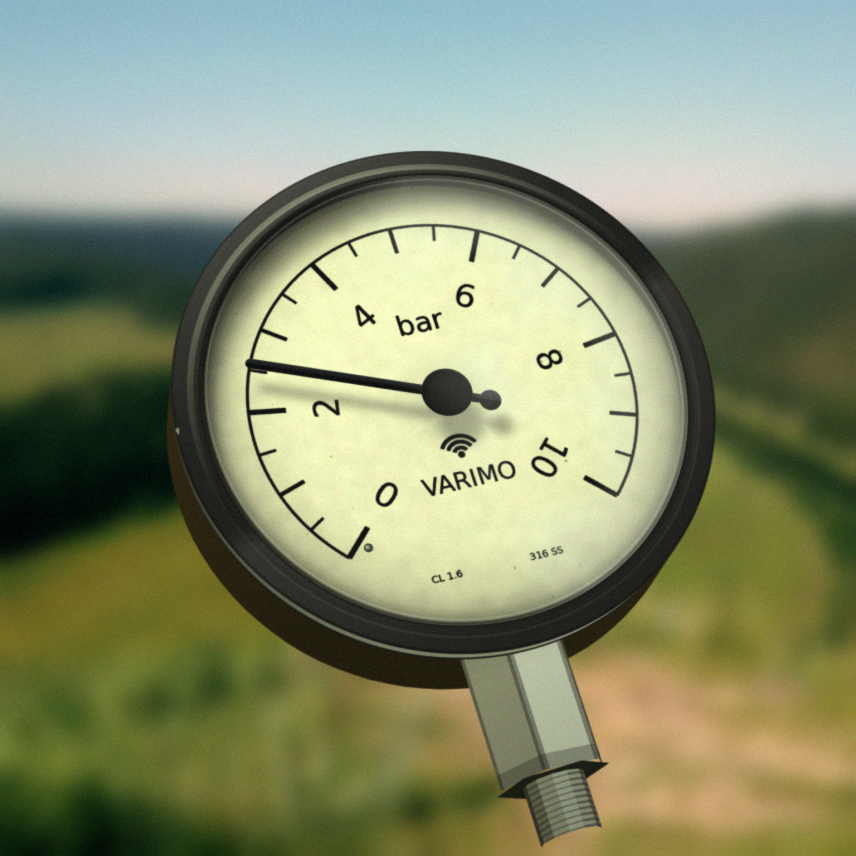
value=2.5 unit=bar
